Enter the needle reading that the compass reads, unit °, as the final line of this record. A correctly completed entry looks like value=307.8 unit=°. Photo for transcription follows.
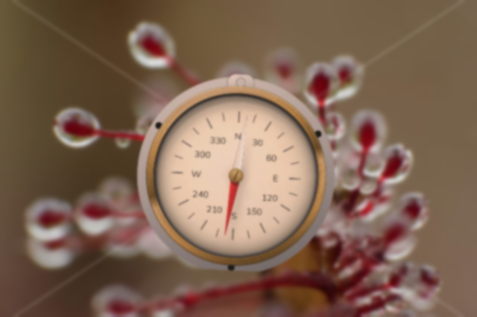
value=187.5 unit=°
